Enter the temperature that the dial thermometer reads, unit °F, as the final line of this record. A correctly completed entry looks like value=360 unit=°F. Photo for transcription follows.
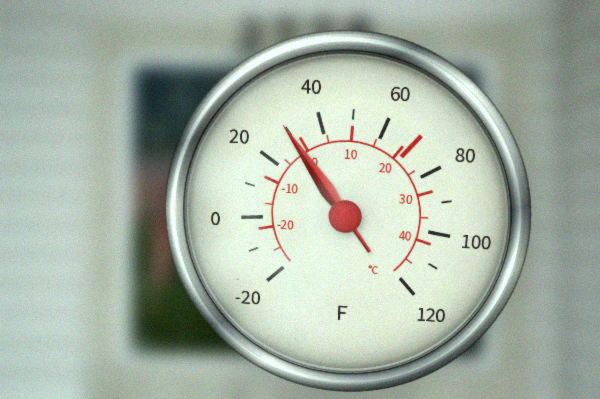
value=30 unit=°F
